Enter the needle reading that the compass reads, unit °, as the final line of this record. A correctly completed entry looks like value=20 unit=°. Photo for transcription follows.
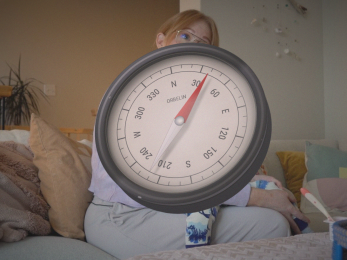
value=40 unit=°
